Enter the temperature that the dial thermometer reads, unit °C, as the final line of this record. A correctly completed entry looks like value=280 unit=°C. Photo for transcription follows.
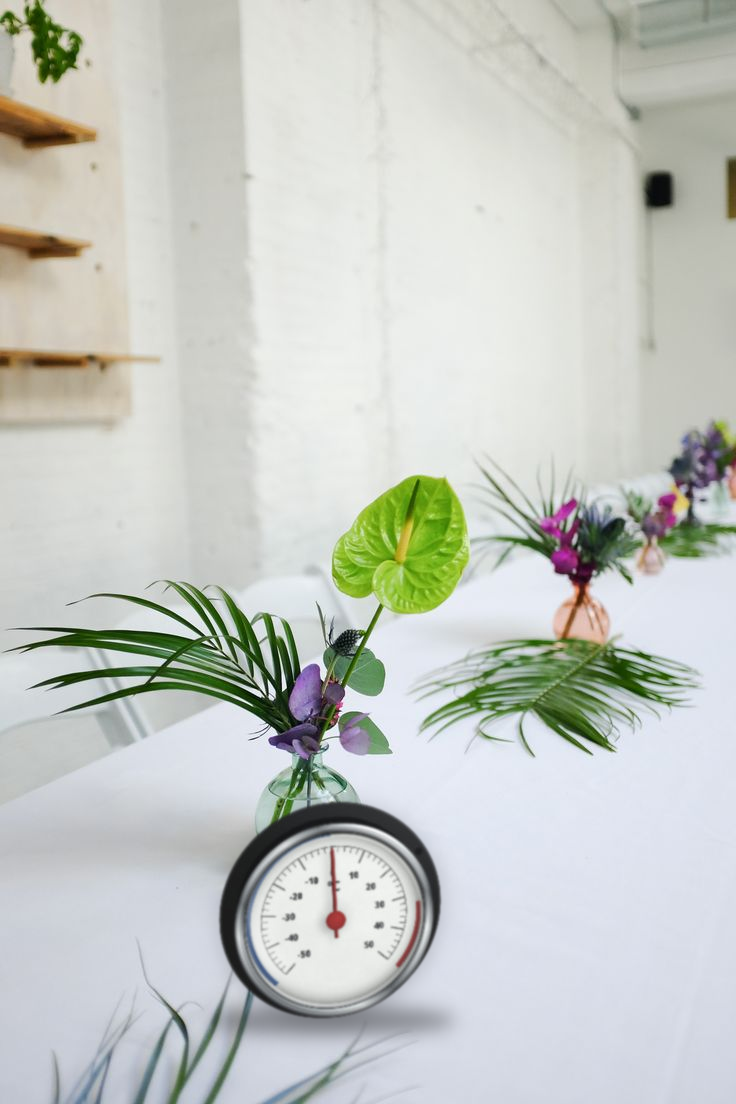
value=0 unit=°C
